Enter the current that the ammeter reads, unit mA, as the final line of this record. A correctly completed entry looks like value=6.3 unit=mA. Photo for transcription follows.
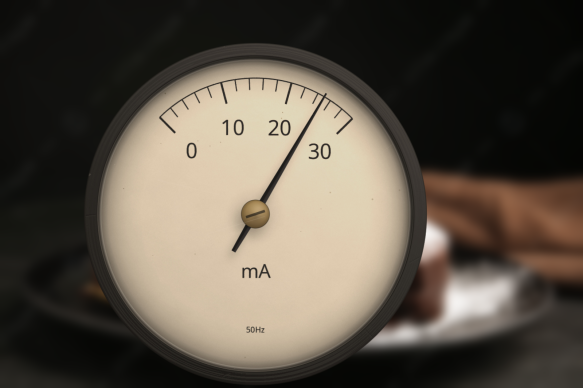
value=25 unit=mA
